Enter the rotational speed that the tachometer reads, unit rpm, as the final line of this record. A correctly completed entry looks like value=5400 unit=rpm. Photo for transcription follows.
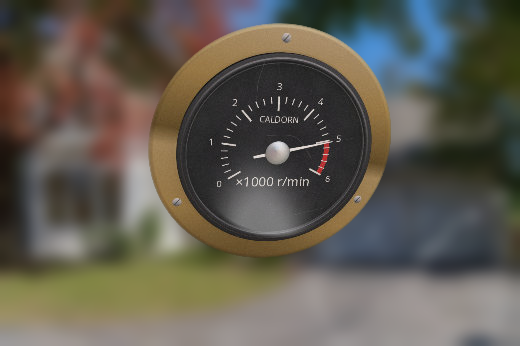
value=5000 unit=rpm
